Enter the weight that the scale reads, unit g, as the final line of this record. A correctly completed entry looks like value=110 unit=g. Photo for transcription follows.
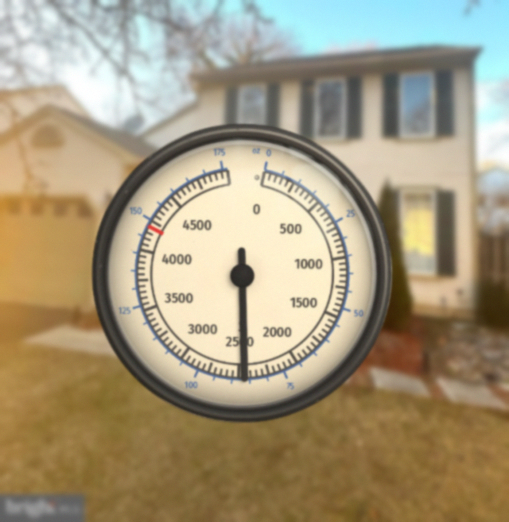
value=2450 unit=g
